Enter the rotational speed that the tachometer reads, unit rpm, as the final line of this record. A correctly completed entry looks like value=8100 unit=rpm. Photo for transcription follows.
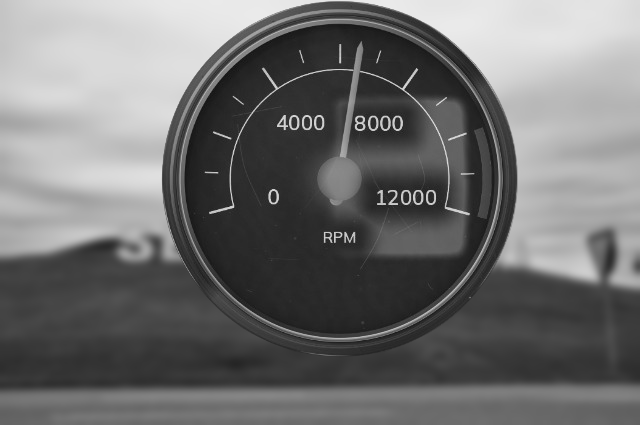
value=6500 unit=rpm
